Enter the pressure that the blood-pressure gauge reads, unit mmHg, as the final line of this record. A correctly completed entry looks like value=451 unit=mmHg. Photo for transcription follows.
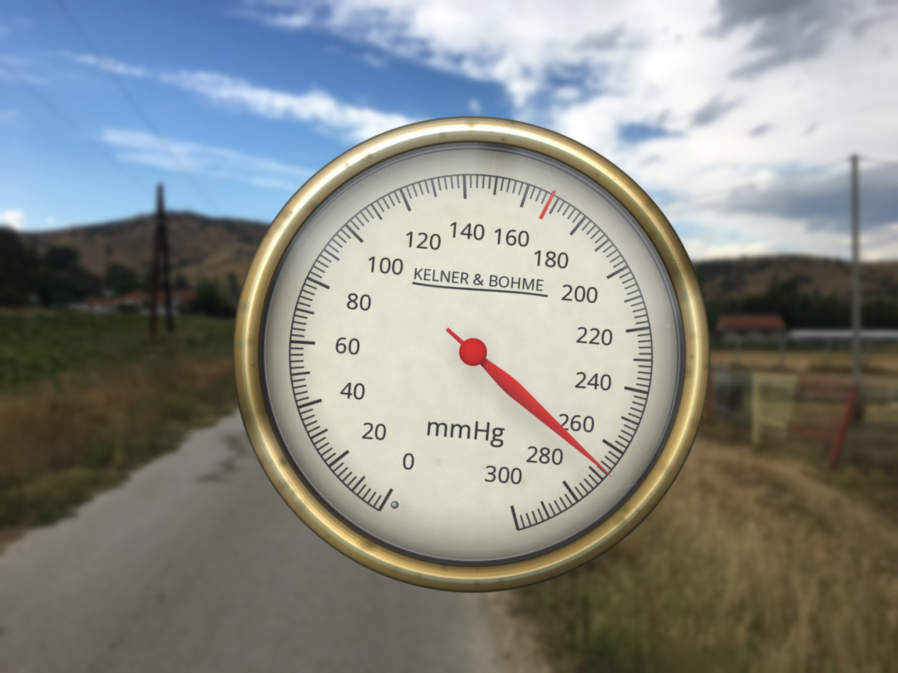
value=268 unit=mmHg
